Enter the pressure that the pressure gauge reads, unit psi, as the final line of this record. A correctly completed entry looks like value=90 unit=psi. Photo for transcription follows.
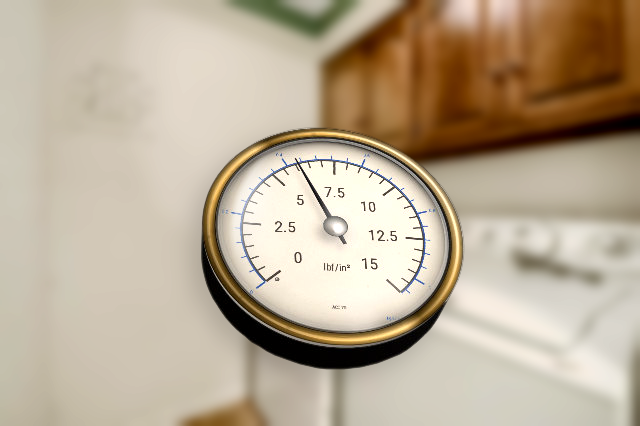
value=6 unit=psi
